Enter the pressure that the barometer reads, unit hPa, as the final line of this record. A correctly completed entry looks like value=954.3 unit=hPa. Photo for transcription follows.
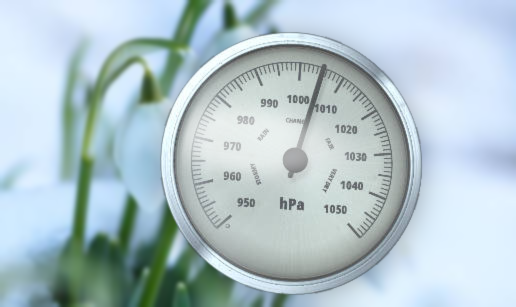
value=1005 unit=hPa
